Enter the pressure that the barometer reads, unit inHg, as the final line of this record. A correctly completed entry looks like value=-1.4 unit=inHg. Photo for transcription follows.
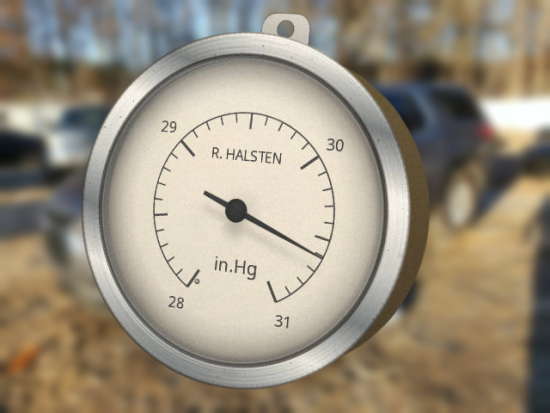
value=30.6 unit=inHg
